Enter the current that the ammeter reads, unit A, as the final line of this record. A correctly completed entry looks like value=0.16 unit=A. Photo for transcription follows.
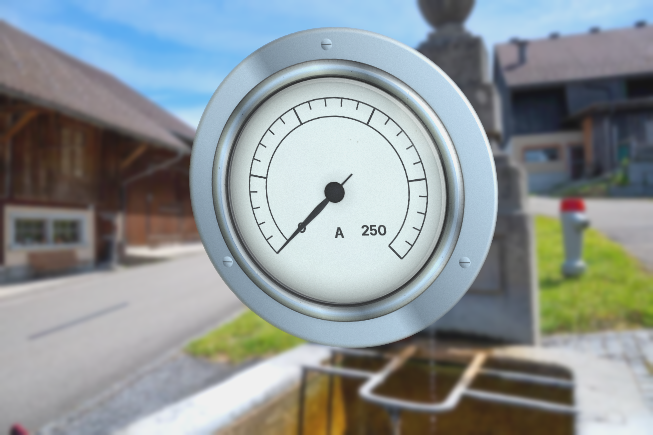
value=0 unit=A
